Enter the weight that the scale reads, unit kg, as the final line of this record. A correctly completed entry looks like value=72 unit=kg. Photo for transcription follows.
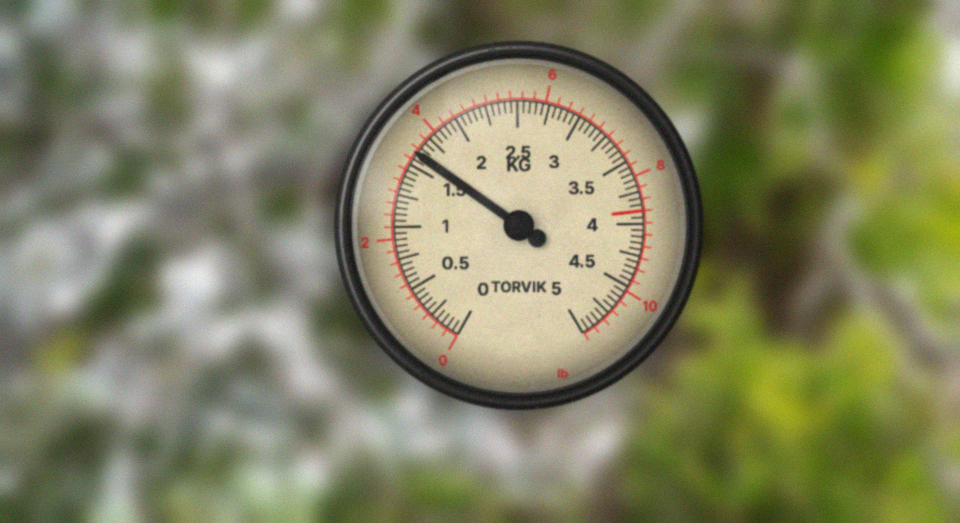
value=1.6 unit=kg
